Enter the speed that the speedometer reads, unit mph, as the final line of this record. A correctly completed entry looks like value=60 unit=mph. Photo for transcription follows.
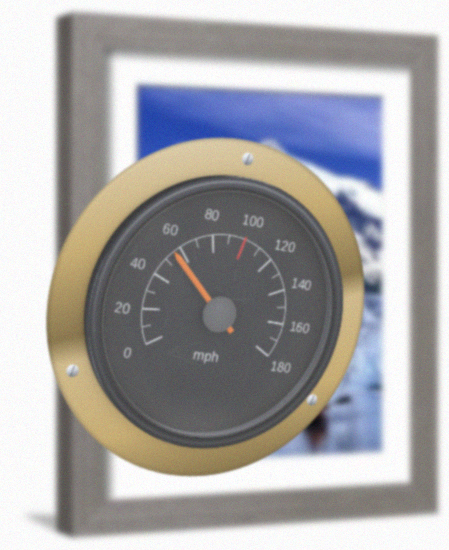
value=55 unit=mph
